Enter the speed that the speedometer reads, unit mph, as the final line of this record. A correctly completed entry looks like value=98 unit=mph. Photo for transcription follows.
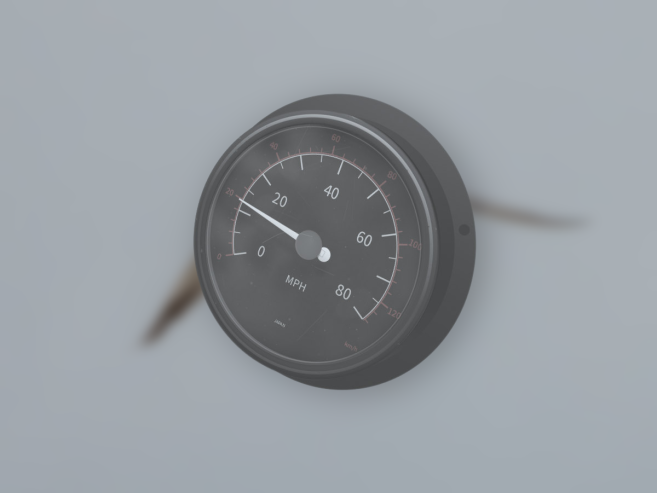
value=12.5 unit=mph
